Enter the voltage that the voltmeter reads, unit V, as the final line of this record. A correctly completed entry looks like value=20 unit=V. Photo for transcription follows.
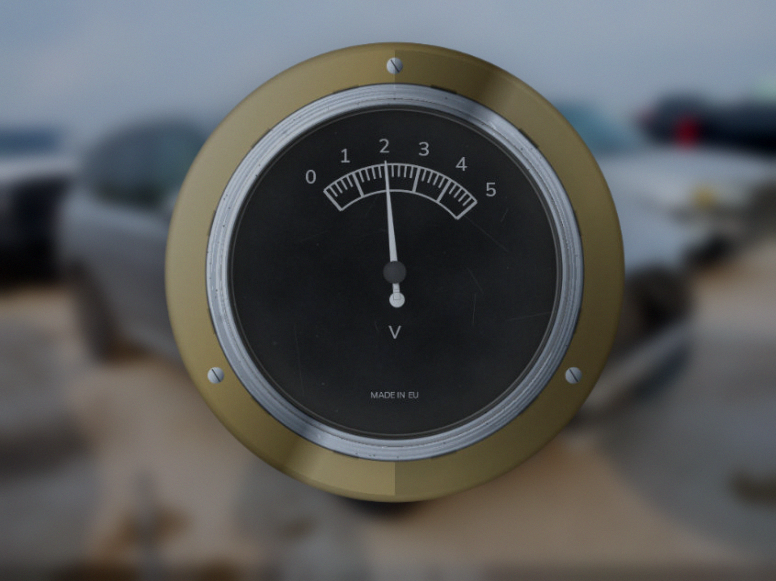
value=2 unit=V
